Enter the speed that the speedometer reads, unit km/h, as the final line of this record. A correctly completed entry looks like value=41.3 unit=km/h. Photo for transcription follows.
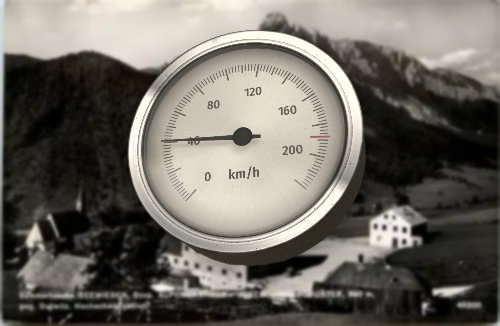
value=40 unit=km/h
